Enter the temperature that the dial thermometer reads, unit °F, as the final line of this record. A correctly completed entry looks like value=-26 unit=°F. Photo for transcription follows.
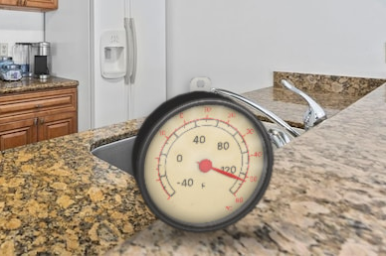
value=125 unit=°F
